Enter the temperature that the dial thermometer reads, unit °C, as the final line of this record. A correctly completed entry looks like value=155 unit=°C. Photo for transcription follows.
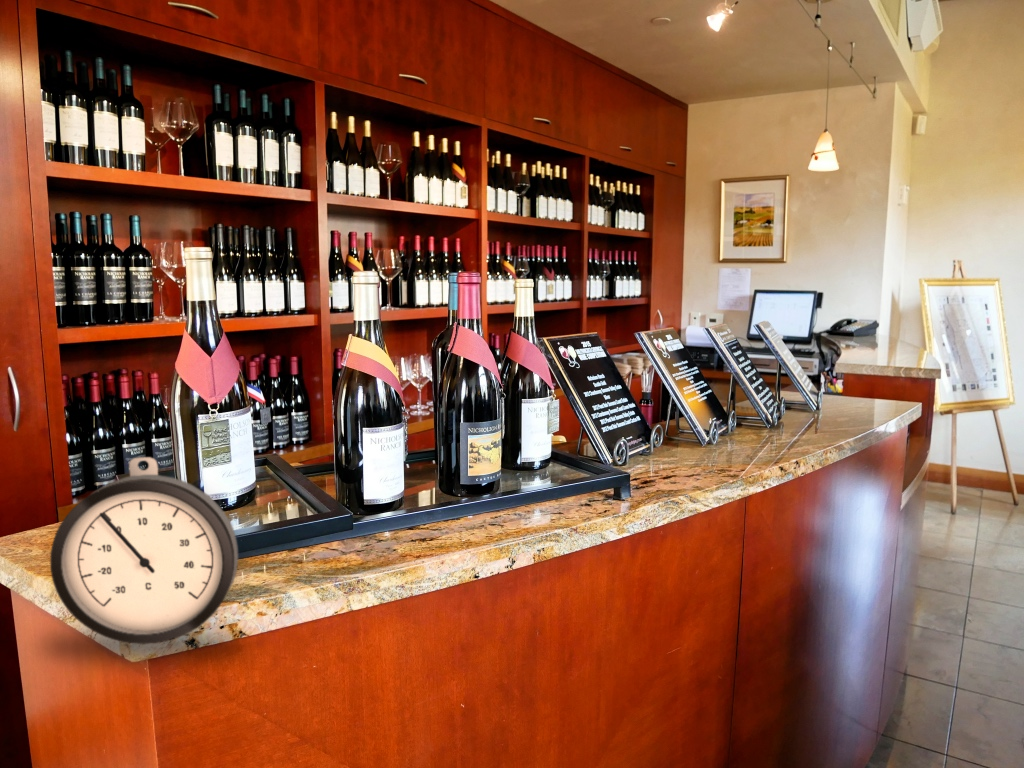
value=0 unit=°C
